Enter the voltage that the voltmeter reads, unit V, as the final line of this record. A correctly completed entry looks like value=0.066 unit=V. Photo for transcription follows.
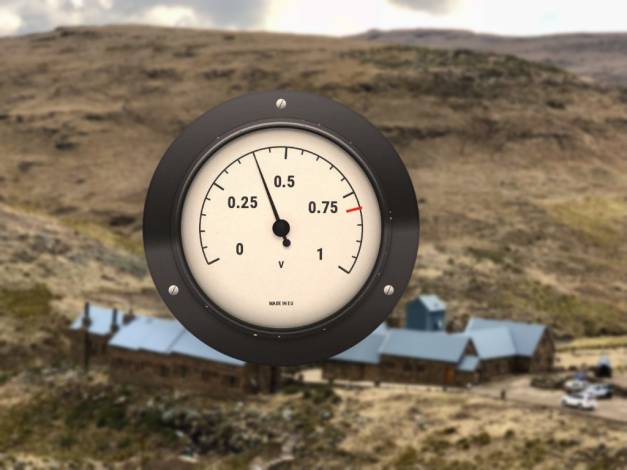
value=0.4 unit=V
